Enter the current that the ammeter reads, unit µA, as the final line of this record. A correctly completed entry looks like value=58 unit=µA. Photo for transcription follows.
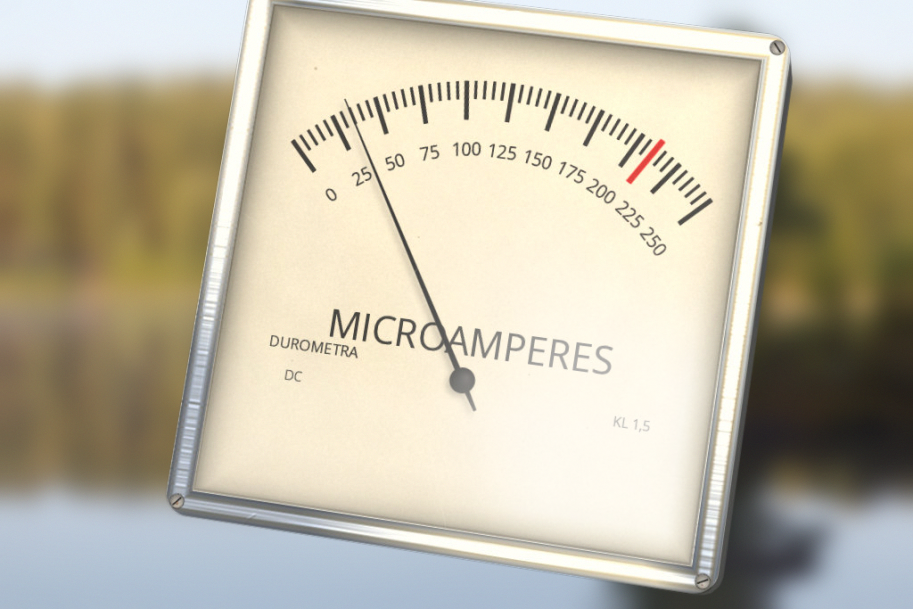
value=35 unit=µA
